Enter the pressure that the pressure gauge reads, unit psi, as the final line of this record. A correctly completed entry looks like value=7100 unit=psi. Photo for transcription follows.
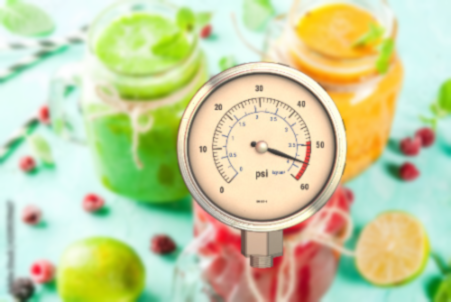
value=55 unit=psi
